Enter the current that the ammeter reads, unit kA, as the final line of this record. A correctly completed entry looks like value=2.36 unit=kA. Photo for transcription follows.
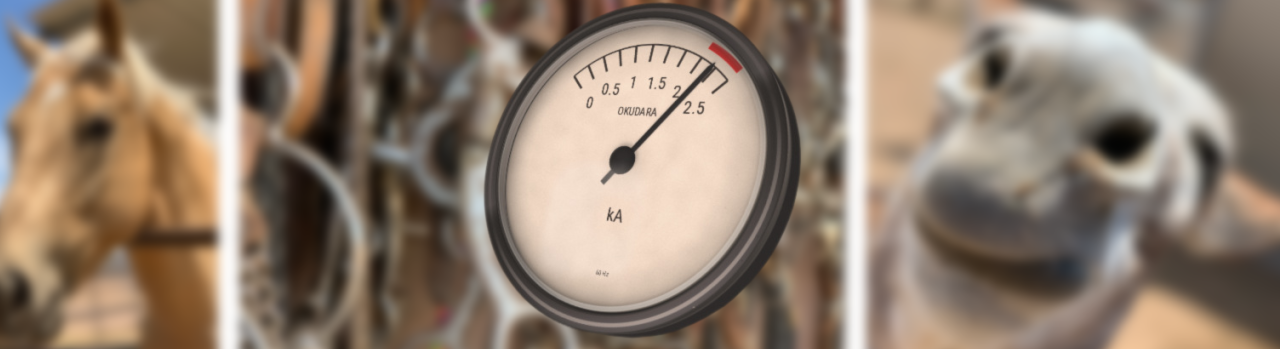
value=2.25 unit=kA
